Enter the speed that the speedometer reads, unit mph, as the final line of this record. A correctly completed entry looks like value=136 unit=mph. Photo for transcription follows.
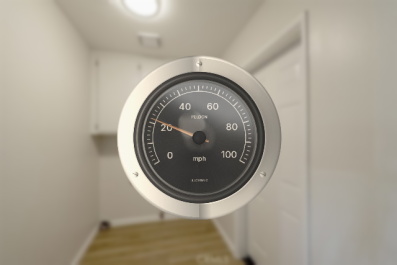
value=22 unit=mph
